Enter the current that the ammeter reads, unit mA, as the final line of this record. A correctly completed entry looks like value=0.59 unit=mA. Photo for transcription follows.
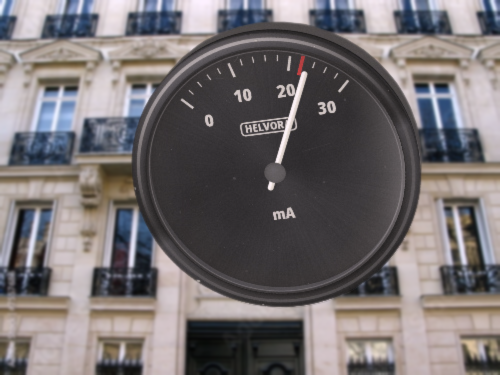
value=23 unit=mA
